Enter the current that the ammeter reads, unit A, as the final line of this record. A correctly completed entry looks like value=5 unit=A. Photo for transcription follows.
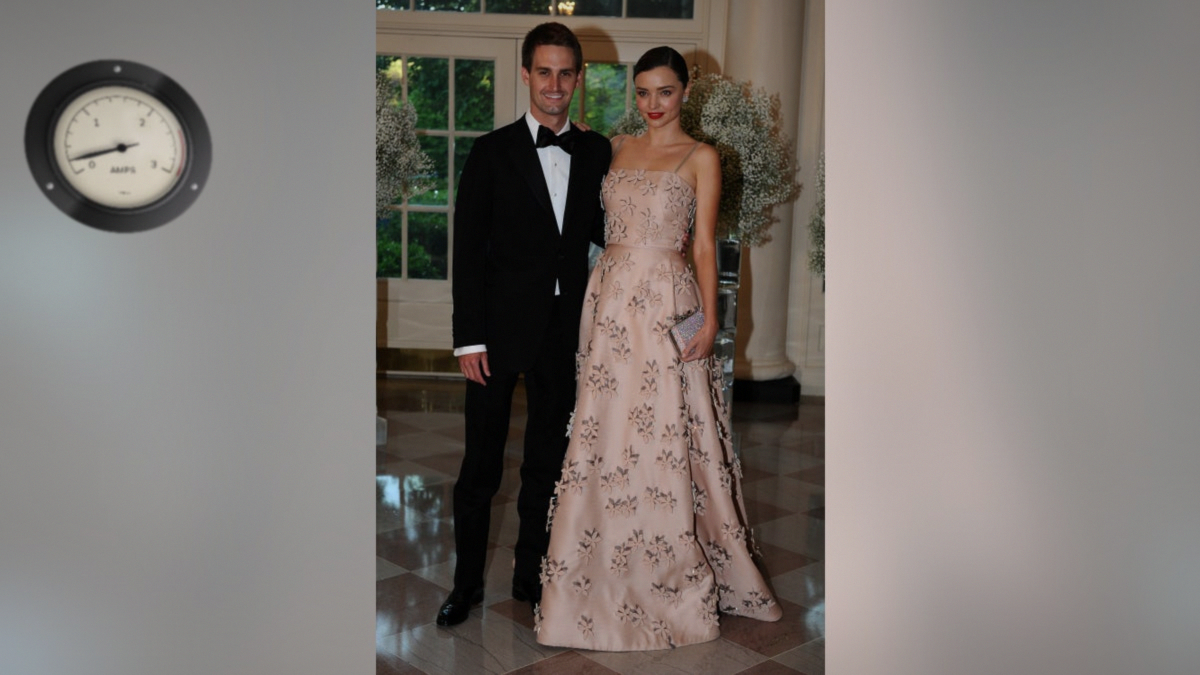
value=0.2 unit=A
